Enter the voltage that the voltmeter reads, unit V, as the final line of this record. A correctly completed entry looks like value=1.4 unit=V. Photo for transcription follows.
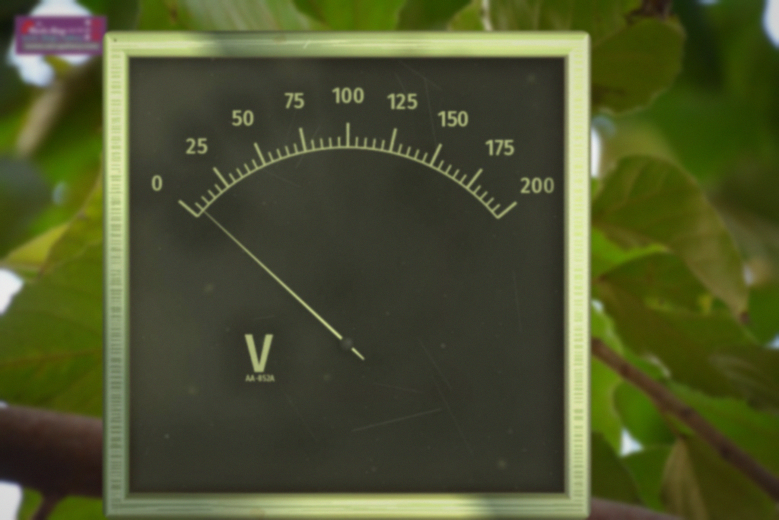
value=5 unit=V
